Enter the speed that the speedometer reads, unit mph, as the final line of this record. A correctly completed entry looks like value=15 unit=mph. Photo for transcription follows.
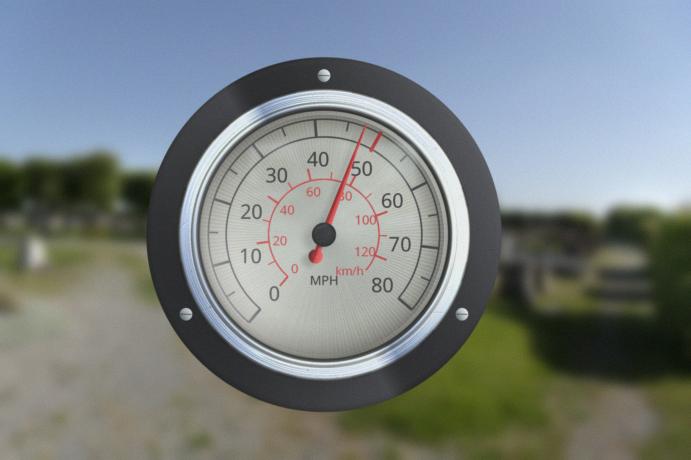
value=47.5 unit=mph
